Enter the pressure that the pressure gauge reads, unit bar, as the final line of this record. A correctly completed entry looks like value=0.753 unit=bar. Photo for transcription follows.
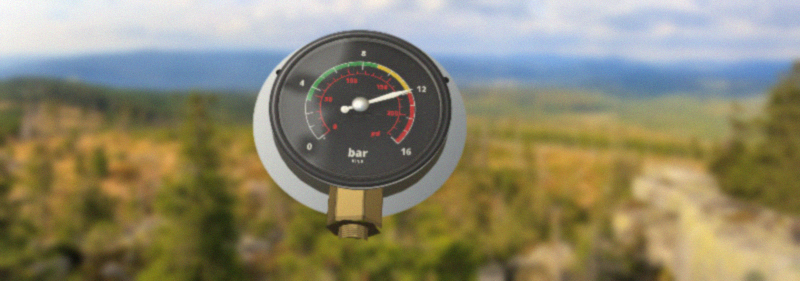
value=12 unit=bar
